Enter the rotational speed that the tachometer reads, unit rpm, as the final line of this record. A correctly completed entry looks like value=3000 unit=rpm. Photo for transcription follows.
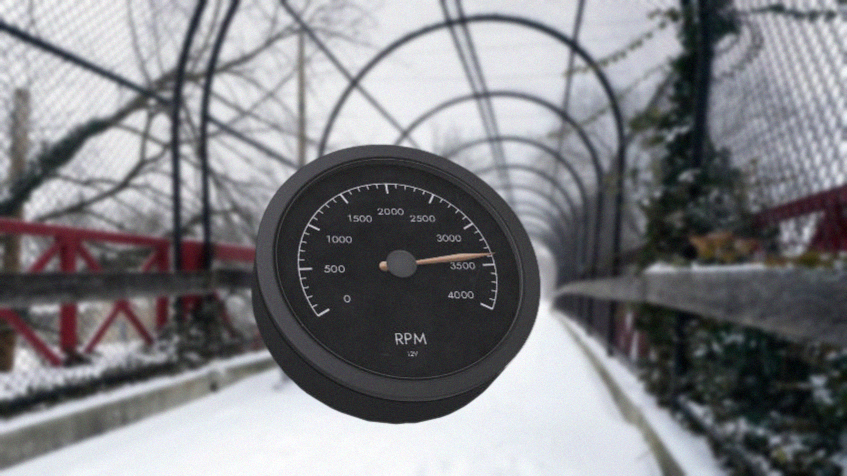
value=3400 unit=rpm
